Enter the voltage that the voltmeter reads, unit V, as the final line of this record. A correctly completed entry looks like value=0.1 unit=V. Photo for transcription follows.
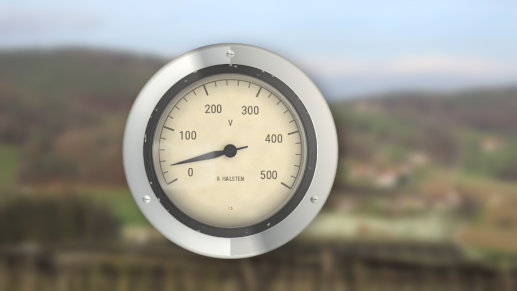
value=30 unit=V
